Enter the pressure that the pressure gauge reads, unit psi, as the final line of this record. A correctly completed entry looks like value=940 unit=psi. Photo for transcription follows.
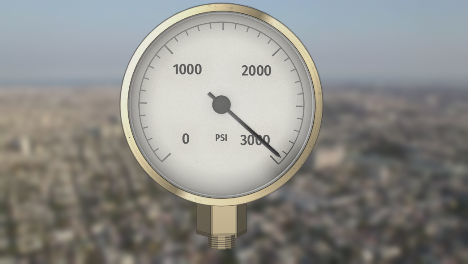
value=2950 unit=psi
